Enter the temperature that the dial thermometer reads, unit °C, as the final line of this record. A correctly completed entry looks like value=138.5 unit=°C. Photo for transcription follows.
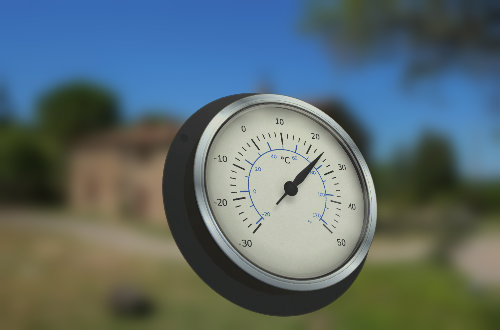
value=24 unit=°C
